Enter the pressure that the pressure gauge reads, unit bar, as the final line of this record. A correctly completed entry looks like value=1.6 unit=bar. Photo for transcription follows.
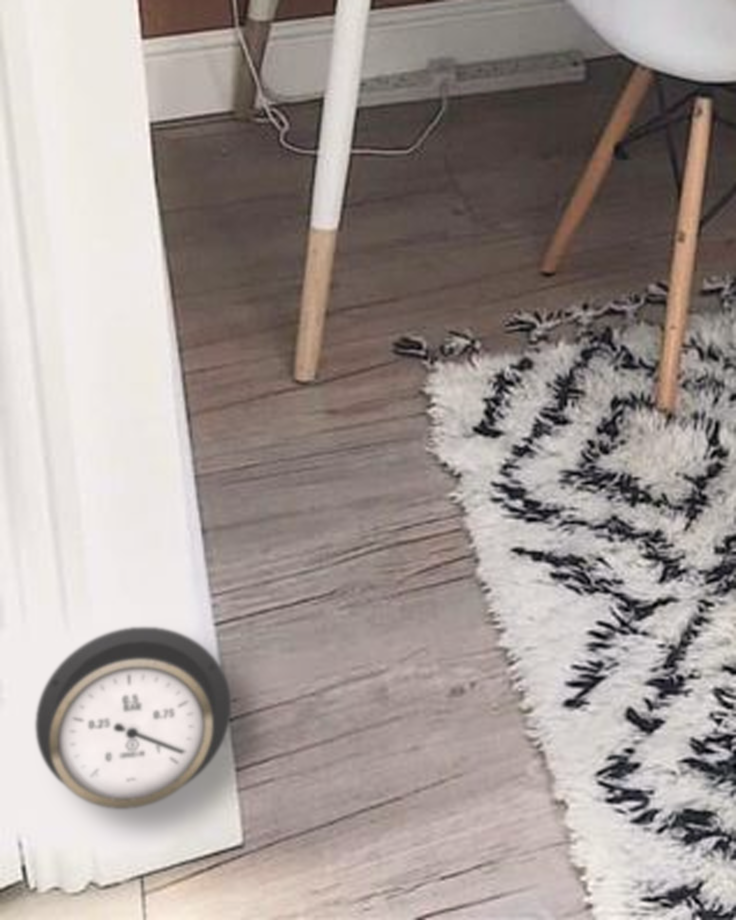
value=0.95 unit=bar
